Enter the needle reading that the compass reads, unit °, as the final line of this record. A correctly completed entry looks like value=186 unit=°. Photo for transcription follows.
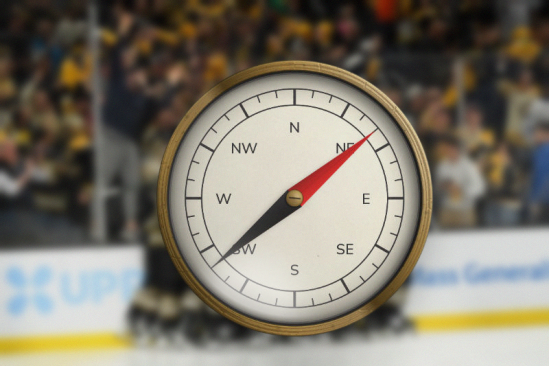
value=50 unit=°
